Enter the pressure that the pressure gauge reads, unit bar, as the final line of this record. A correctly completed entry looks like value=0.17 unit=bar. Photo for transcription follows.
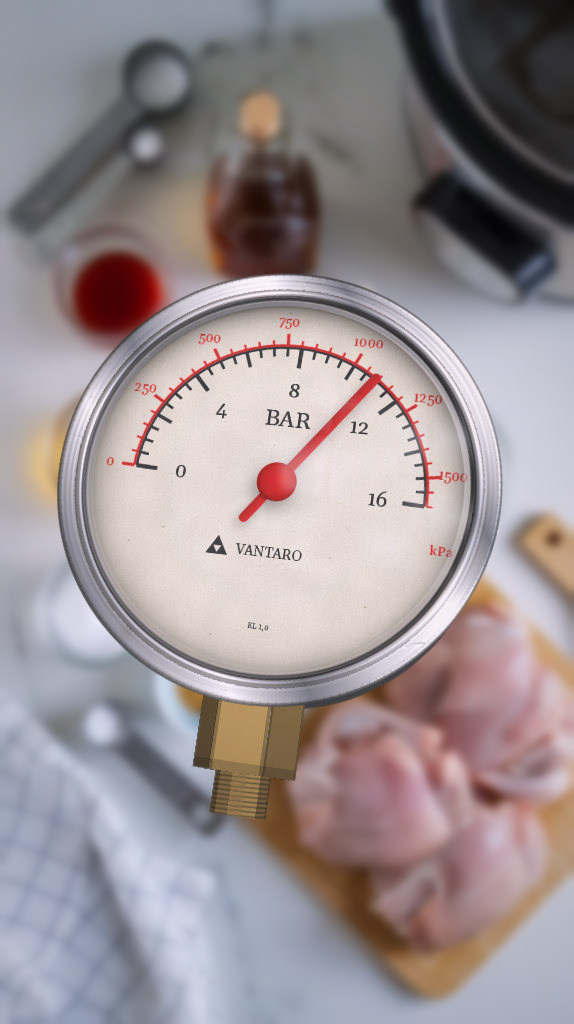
value=11 unit=bar
